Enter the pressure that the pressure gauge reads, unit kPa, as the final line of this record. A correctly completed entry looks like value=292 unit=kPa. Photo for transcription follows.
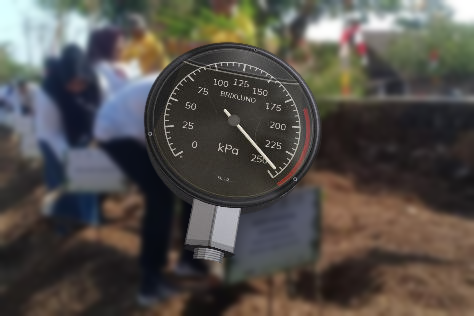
value=245 unit=kPa
